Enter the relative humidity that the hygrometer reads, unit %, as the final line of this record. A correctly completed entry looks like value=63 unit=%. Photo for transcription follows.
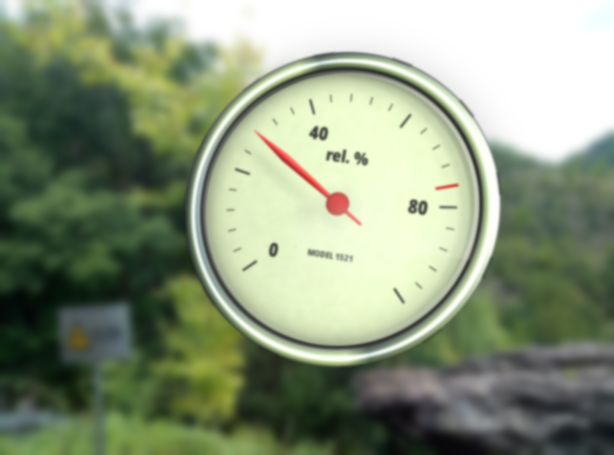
value=28 unit=%
